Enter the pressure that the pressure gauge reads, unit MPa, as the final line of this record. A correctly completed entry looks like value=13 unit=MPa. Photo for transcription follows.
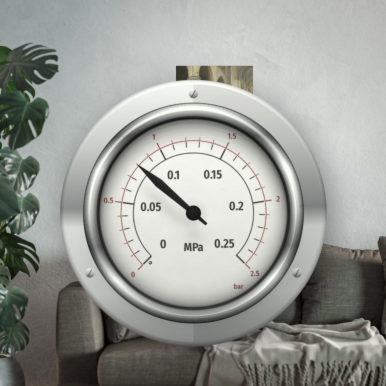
value=0.08 unit=MPa
